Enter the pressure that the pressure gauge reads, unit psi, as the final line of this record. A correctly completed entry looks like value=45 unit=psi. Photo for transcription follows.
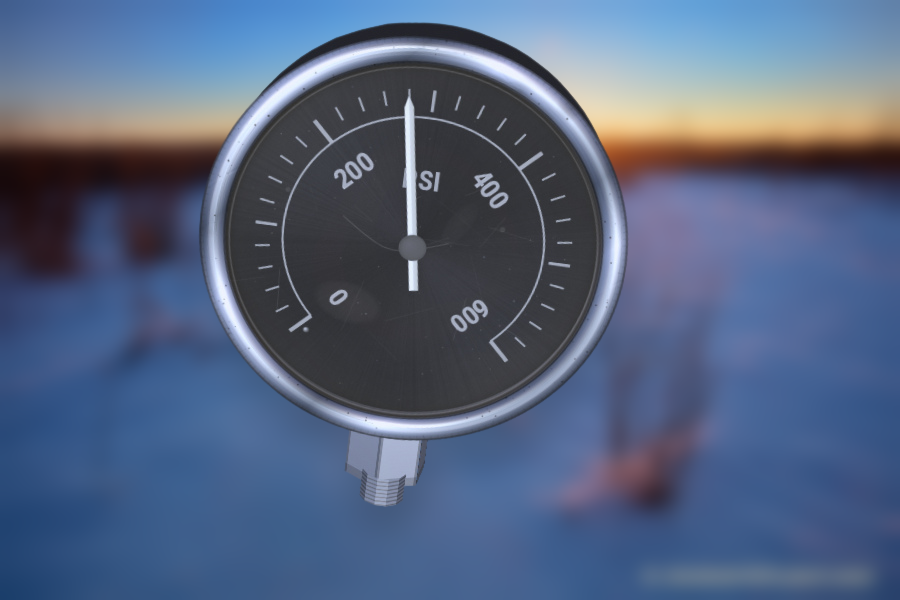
value=280 unit=psi
